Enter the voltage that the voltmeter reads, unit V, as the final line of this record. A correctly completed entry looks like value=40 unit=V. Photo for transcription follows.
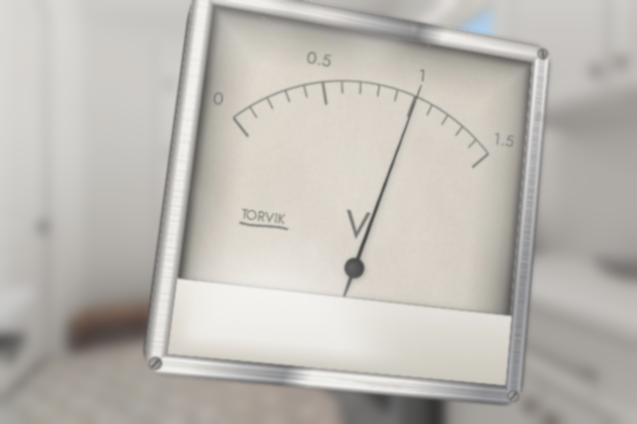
value=1 unit=V
